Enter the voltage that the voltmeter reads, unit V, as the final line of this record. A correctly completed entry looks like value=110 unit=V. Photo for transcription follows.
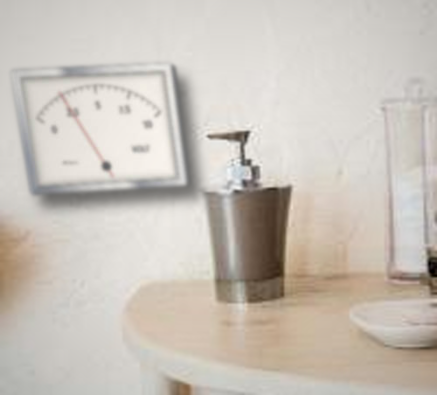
value=2.5 unit=V
